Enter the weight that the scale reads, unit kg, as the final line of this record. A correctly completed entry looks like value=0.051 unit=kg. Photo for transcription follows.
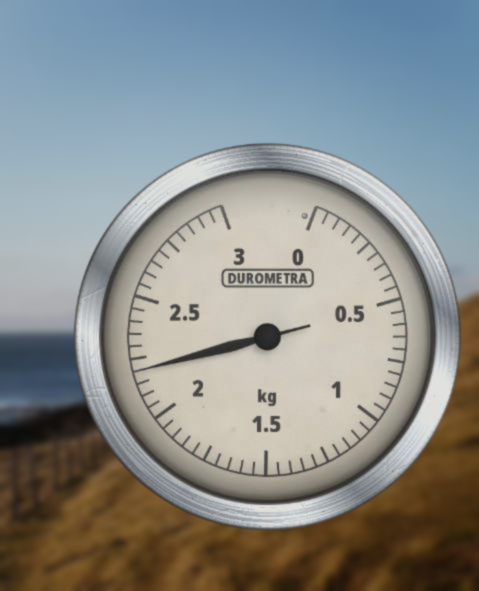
value=2.2 unit=kg
